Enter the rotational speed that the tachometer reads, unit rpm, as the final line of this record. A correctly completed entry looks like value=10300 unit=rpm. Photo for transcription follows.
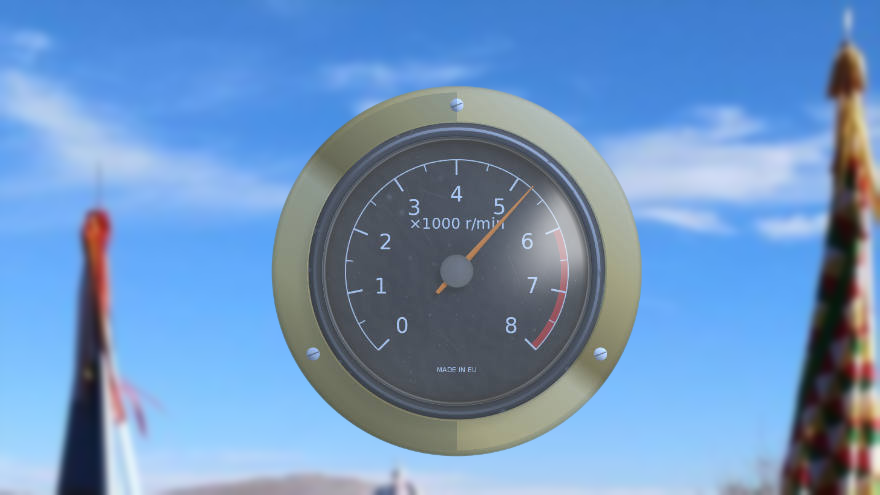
value=5250 unit=rpm
